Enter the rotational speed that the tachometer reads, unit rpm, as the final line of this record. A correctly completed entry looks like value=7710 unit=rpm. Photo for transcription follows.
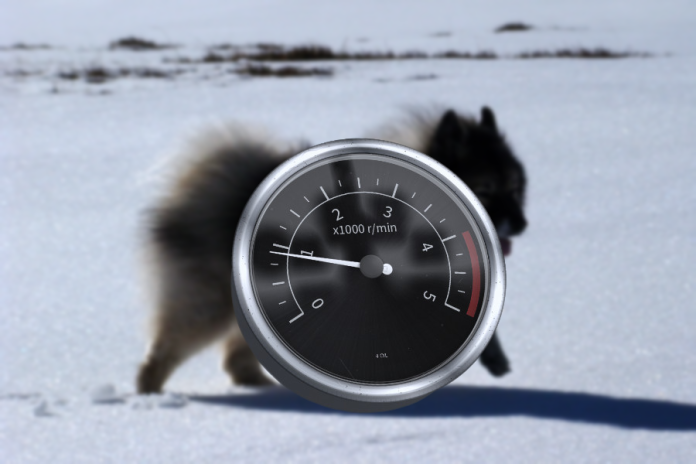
value=875 unit=rpm
